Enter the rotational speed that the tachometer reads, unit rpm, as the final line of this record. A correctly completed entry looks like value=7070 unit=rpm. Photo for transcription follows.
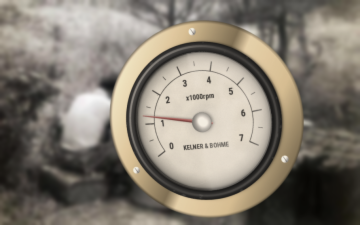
value=1250 unit=rpm
